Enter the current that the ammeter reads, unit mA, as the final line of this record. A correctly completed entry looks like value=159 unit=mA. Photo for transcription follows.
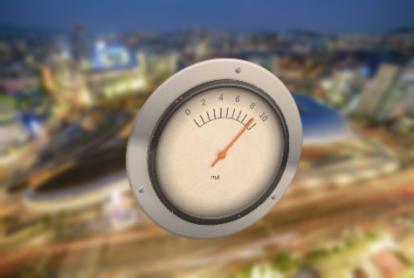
value=9 unit=mA
